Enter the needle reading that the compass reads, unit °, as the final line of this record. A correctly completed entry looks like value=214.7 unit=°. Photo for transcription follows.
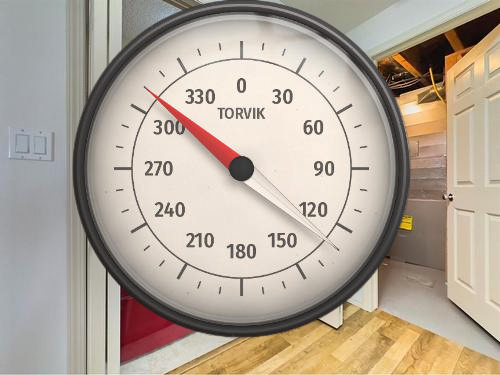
value=310 unit=°
